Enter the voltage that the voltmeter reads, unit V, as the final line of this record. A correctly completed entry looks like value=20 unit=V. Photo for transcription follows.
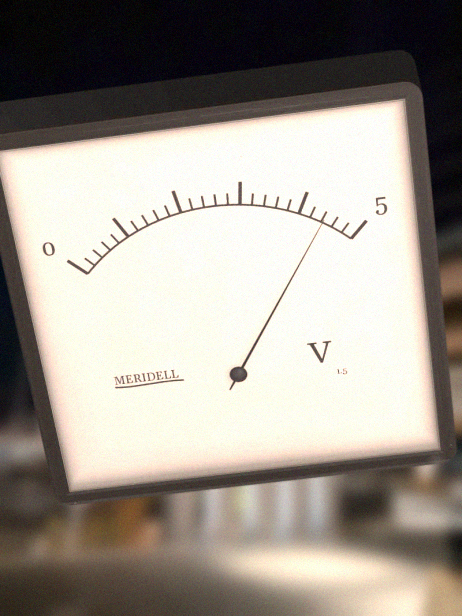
value=4.4 unit=V
